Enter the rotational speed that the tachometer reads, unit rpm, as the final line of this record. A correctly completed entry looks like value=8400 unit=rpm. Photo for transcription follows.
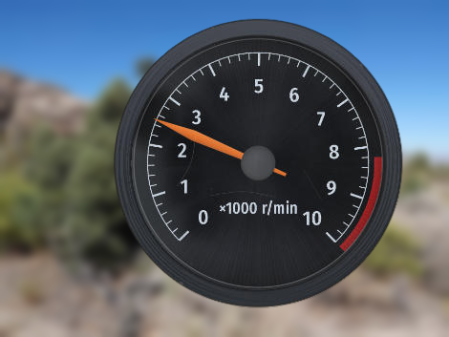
value=2500 unit=rpm
